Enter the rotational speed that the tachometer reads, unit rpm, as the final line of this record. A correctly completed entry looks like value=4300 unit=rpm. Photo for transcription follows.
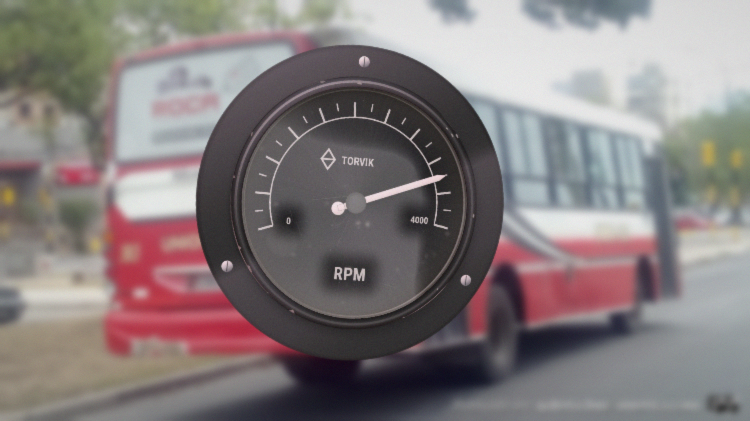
value=3400 unit=rpm
